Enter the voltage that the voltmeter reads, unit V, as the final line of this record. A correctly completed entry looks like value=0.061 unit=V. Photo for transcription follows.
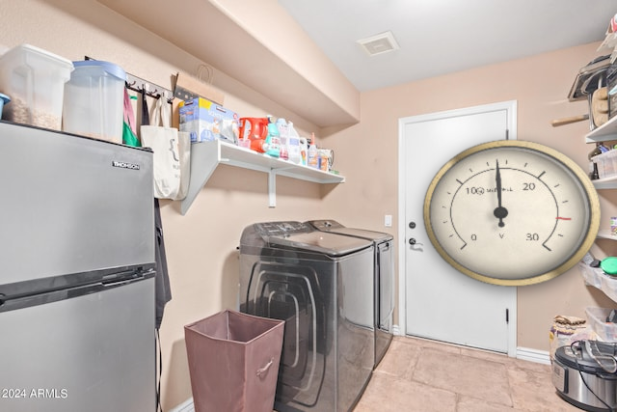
value=15 unit=V
